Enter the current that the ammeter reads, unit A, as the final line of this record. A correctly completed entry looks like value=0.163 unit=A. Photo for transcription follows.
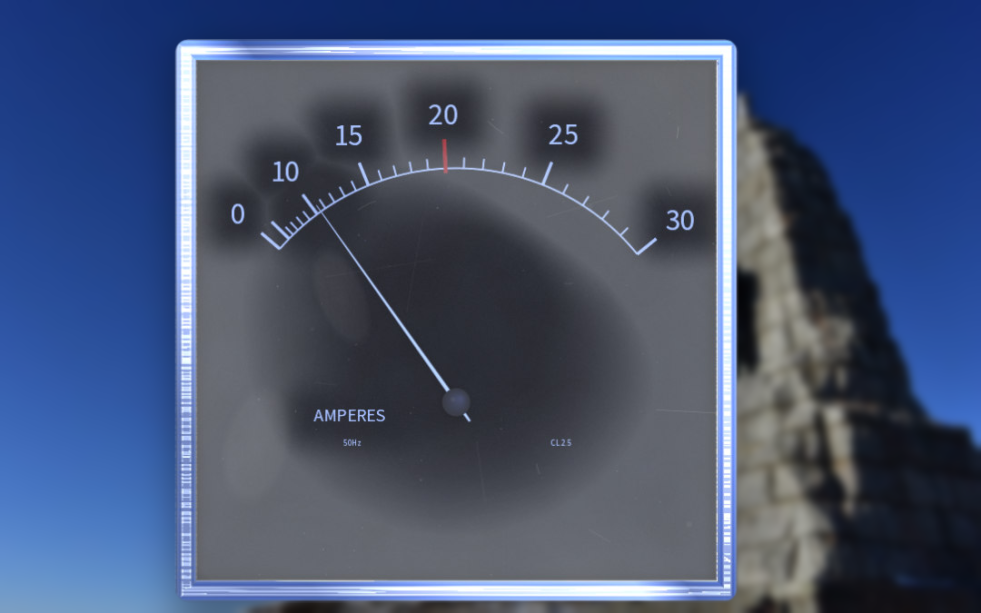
value=10.5 unit=A
